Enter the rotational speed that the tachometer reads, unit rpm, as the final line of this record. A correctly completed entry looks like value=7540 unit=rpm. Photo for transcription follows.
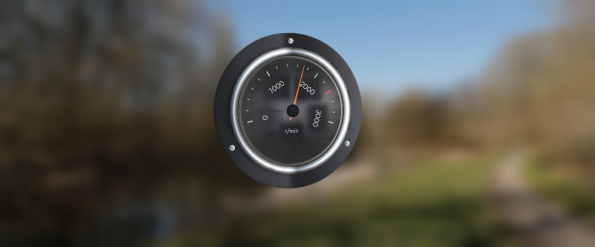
value=1700 unit=rpm
